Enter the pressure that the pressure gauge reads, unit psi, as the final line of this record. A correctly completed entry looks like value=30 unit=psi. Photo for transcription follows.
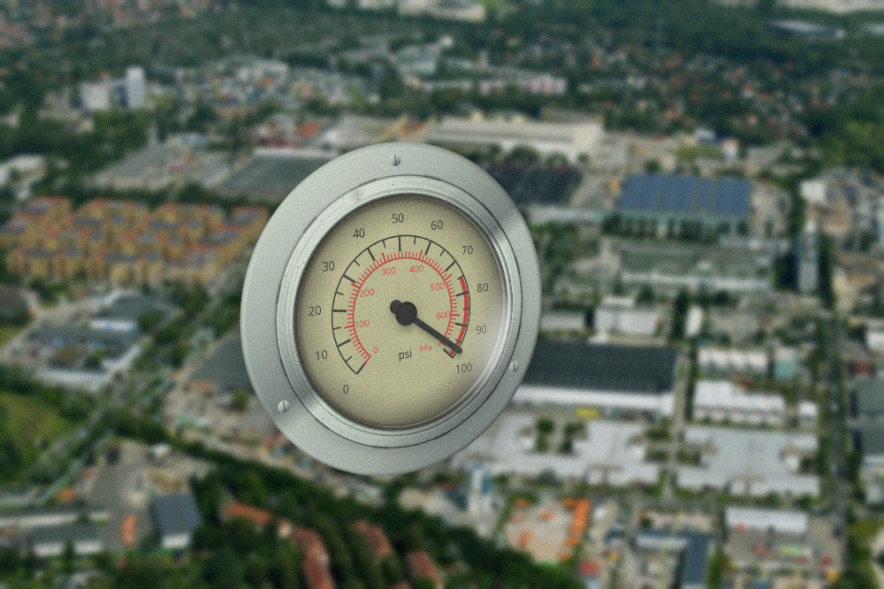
value=97.5 unit=psi
